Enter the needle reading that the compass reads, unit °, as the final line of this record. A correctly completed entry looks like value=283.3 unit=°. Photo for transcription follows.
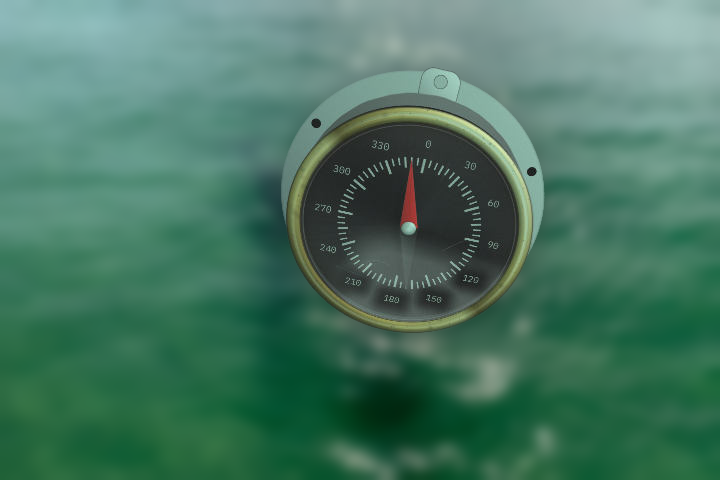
value=350 unit=°
